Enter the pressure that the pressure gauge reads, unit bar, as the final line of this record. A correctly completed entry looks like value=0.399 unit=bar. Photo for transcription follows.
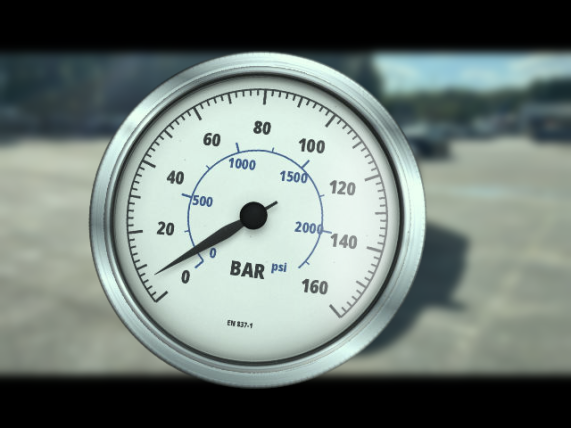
value=6 unit=bar
